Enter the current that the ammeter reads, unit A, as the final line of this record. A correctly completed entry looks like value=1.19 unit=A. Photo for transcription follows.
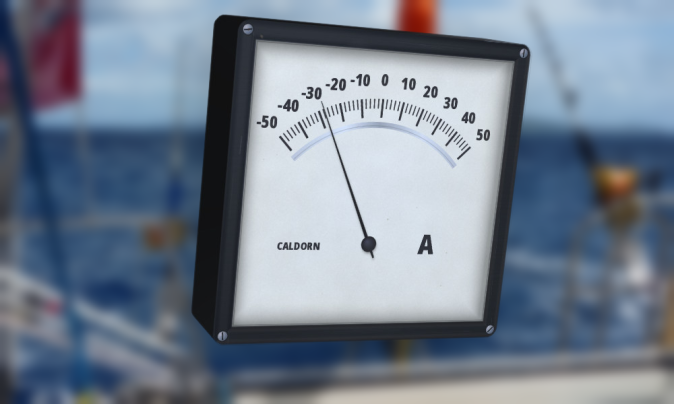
value=-28 unit=A
